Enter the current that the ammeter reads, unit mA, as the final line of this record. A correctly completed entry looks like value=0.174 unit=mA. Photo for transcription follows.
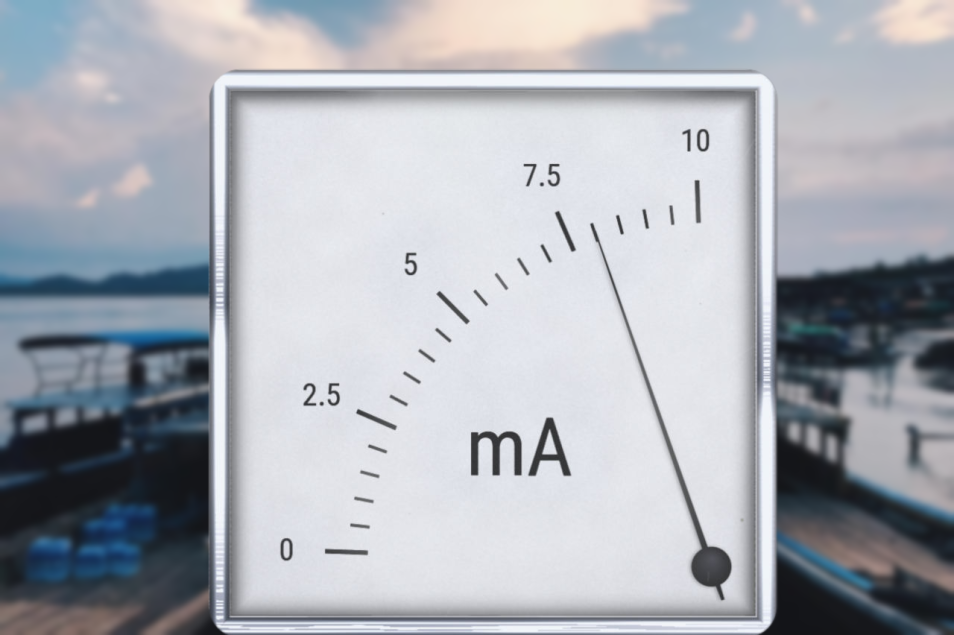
value=8 unit=mA
